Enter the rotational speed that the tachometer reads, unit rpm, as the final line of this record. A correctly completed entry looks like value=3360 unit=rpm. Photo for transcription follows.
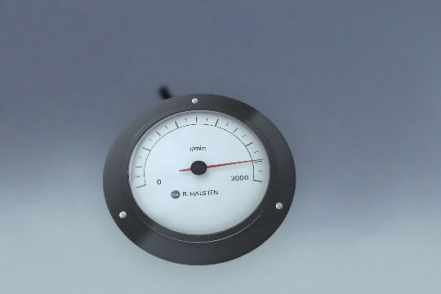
value=1800 unit=rpm
